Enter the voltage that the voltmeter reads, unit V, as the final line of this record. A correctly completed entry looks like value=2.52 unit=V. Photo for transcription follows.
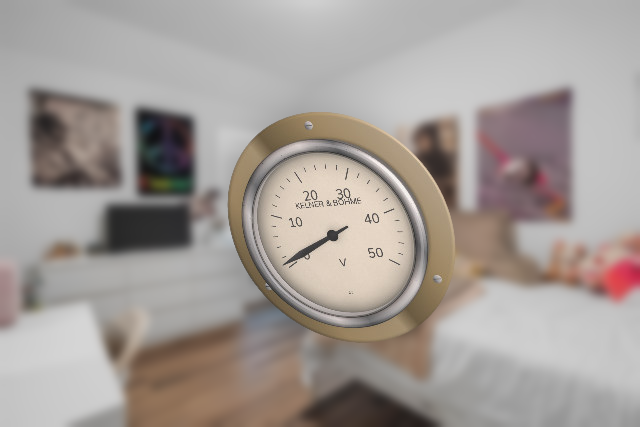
value=1 unit=V
